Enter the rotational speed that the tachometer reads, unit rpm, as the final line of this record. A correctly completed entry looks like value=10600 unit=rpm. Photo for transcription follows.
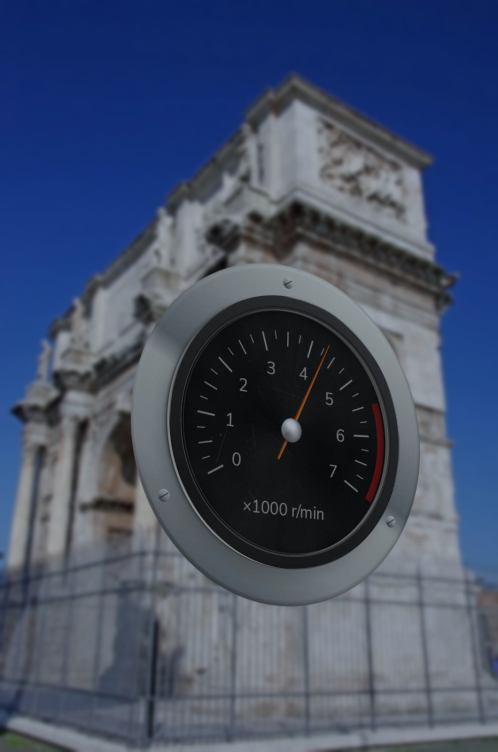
value=4250 unit=rpm
